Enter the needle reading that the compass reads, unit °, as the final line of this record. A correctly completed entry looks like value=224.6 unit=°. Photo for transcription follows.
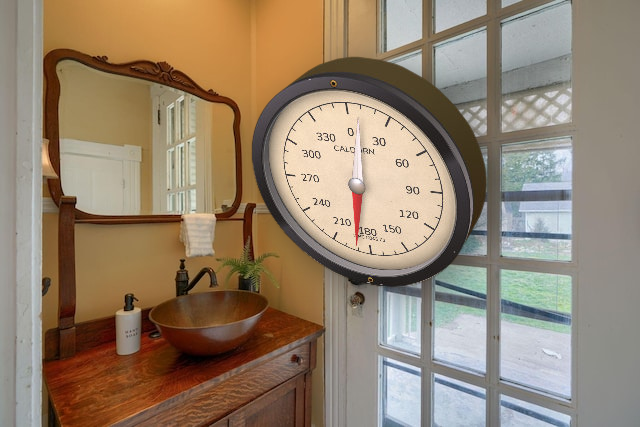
value=190 unit=°
